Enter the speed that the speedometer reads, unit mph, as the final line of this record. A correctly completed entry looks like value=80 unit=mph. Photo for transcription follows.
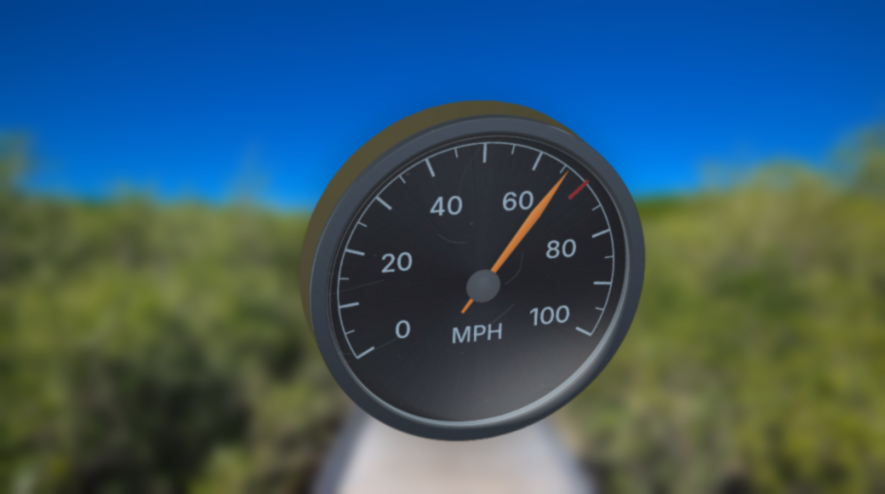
value=65 unit=mph
